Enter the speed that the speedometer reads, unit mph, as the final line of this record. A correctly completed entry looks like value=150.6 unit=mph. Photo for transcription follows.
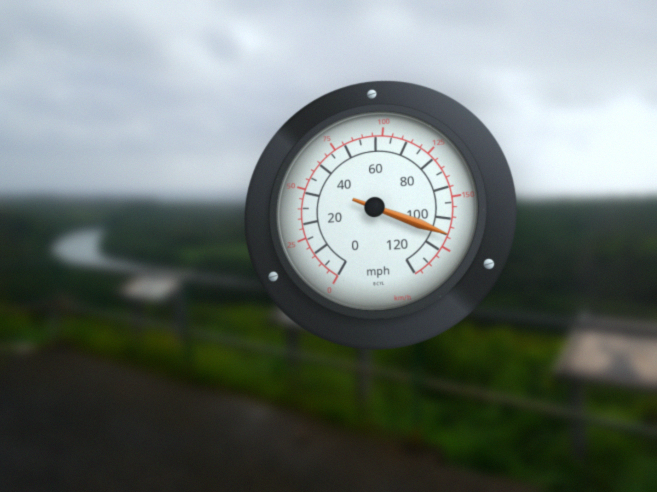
value=105 unit=mph
